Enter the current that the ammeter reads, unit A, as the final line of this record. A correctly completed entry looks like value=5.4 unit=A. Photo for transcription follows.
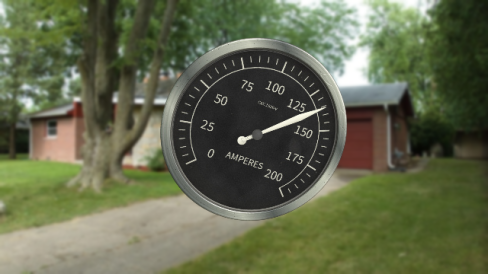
value=135 unit=A
